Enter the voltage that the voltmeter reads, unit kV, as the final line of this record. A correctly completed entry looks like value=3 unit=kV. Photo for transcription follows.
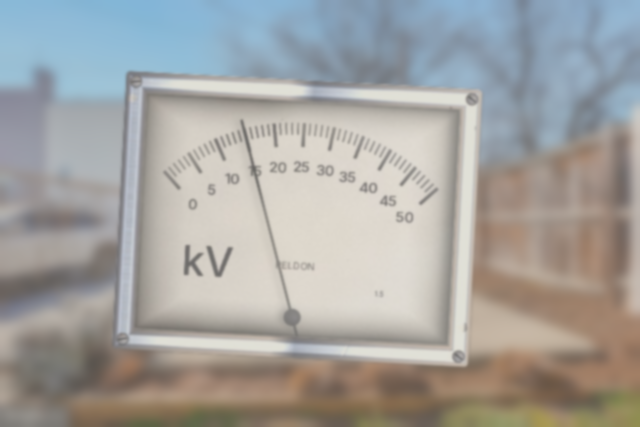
value=15 unit=kV
